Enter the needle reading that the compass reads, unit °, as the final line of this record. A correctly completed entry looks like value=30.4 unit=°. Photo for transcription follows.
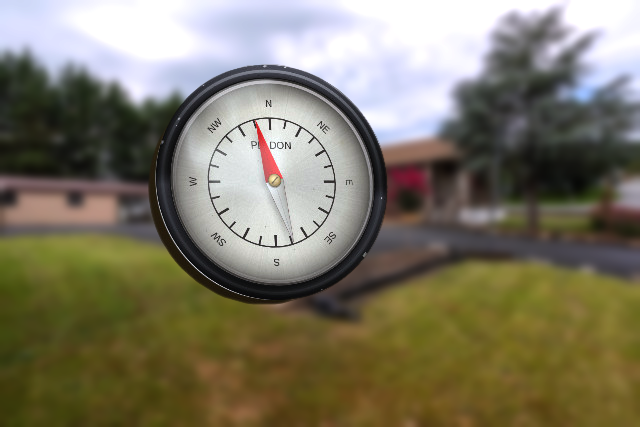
value=345 unit=°
